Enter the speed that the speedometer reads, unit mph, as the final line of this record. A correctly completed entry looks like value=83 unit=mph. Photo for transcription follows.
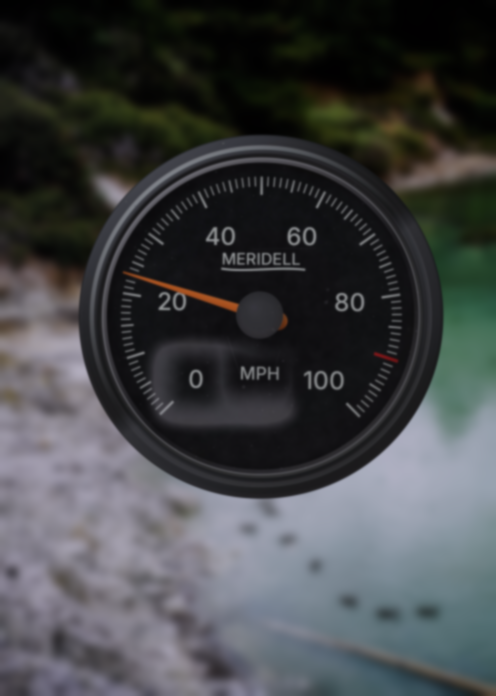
value=23 unit=mph
